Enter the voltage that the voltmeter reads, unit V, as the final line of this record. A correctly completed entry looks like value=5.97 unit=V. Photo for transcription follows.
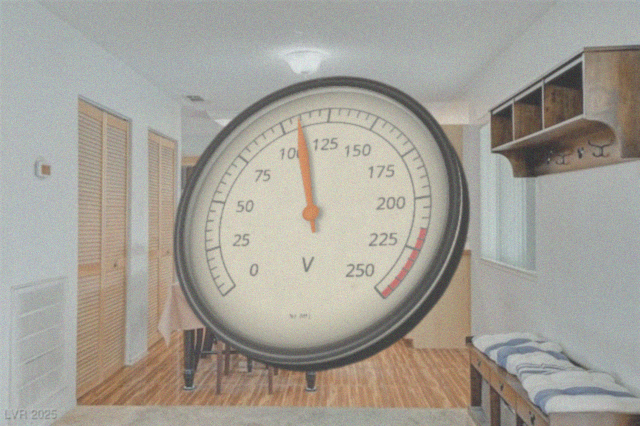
value=110 unit=V
